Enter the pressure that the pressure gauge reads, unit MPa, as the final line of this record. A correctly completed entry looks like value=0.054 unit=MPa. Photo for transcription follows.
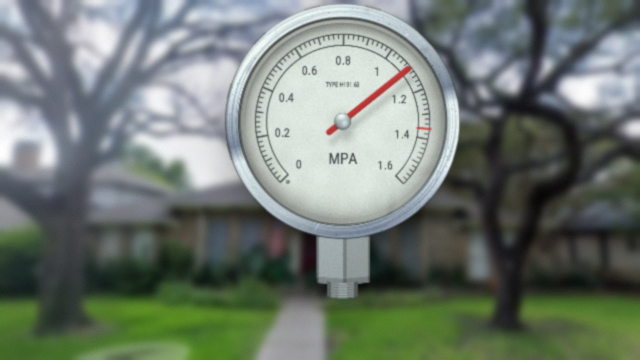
value=1.1 unit=MPa
